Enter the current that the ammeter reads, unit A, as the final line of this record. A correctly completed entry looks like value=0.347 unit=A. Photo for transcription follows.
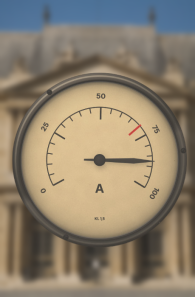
value=87.5 unit=A
